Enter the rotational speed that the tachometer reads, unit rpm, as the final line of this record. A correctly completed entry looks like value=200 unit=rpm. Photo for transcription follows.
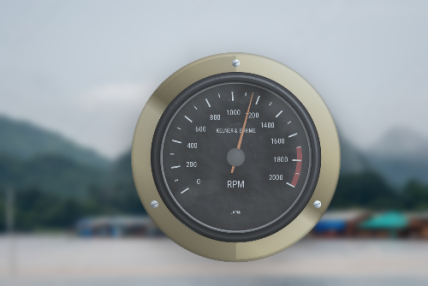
value=1150 unit=rpm
